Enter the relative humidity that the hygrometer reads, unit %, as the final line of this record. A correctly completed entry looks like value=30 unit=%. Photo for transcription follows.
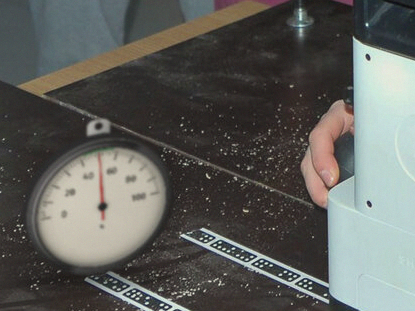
value=50 unit=%
